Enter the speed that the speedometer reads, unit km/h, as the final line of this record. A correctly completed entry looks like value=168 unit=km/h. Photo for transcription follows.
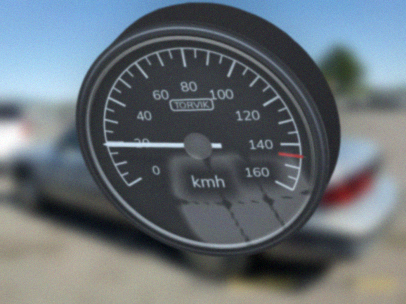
value=20 unit=km/h
